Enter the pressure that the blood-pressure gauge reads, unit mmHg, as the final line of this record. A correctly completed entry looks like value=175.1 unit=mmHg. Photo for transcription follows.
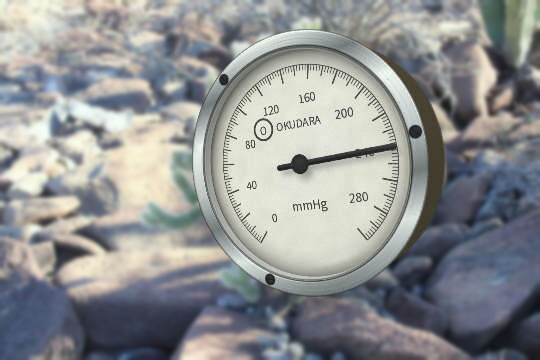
value=240 unit=mmHg
